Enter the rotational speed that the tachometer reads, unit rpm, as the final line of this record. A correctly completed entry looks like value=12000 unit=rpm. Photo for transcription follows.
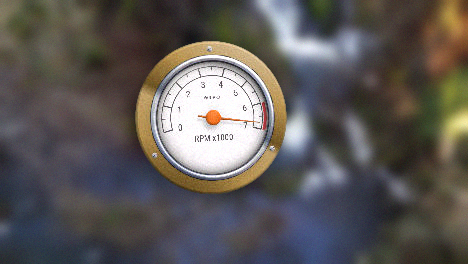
value=6750 unit=rpm
